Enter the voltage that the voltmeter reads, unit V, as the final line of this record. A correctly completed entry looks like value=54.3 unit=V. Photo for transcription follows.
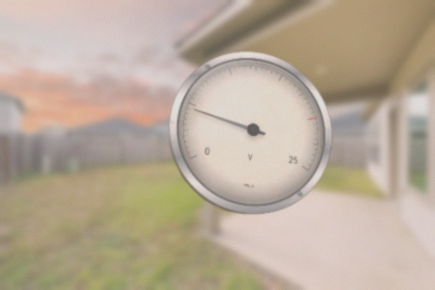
value=4.5 unit=V
